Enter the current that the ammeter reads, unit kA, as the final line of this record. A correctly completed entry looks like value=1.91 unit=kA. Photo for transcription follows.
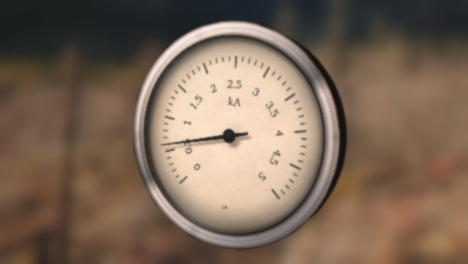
value=0.6 unit=kA
